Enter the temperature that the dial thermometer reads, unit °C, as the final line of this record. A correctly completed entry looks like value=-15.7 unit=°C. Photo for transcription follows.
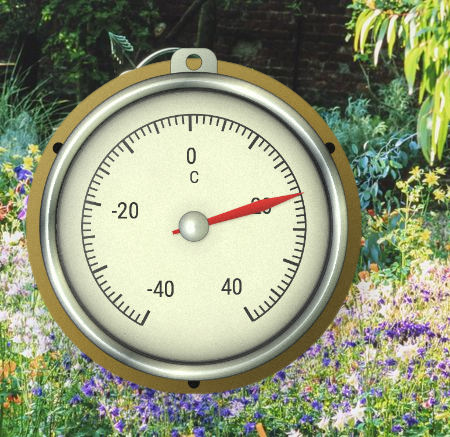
value=20 unit=°C
